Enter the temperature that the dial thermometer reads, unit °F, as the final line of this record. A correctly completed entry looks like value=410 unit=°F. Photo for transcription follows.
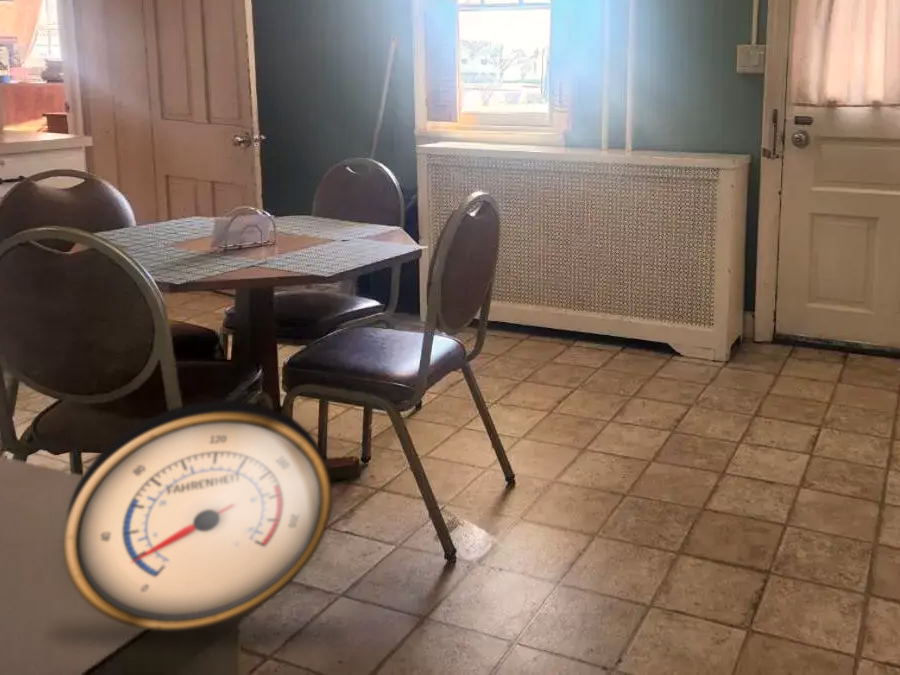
value=20 unit=°F
